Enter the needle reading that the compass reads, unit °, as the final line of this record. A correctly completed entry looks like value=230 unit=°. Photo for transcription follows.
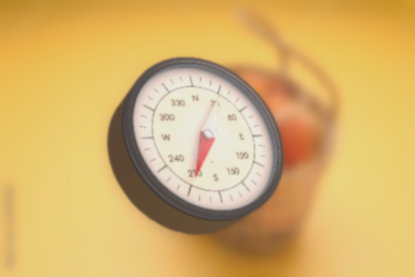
value=210 unit=°
